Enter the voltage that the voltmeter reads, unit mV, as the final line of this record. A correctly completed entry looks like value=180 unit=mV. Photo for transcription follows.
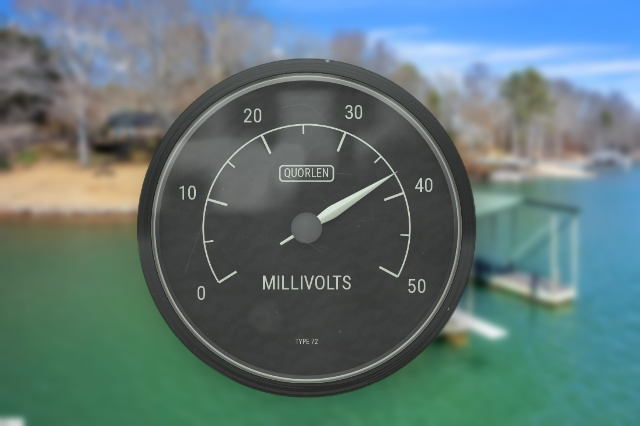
value=37.5 unit=mV
